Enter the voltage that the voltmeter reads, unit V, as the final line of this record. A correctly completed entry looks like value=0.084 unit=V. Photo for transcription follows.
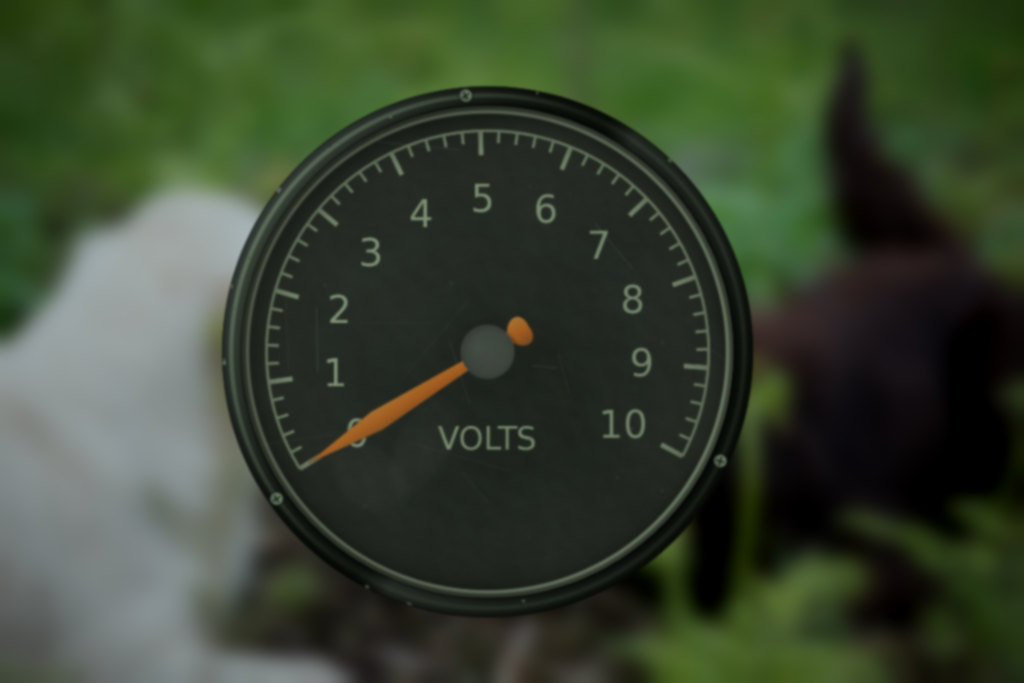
value=0 unit=V
